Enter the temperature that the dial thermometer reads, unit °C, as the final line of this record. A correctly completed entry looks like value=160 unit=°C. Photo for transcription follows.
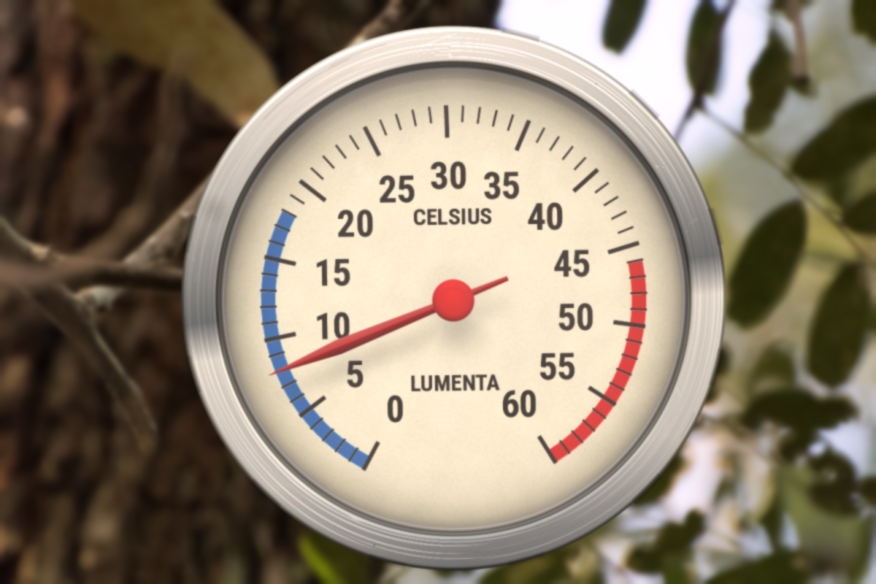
value=8 unit=°C
